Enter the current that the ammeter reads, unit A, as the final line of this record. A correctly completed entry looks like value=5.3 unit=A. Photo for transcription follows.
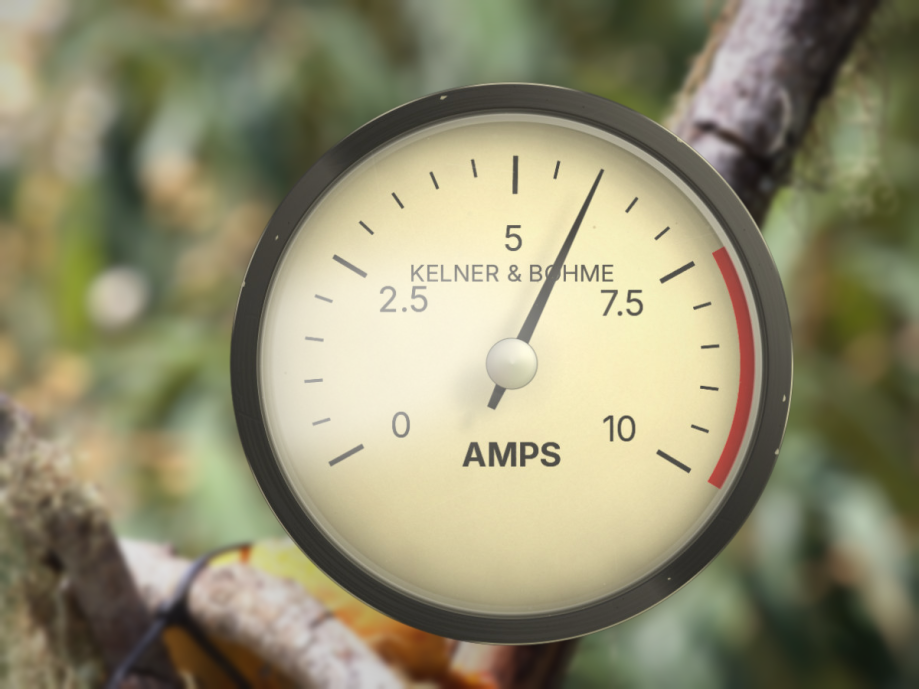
value=6 unit=A
